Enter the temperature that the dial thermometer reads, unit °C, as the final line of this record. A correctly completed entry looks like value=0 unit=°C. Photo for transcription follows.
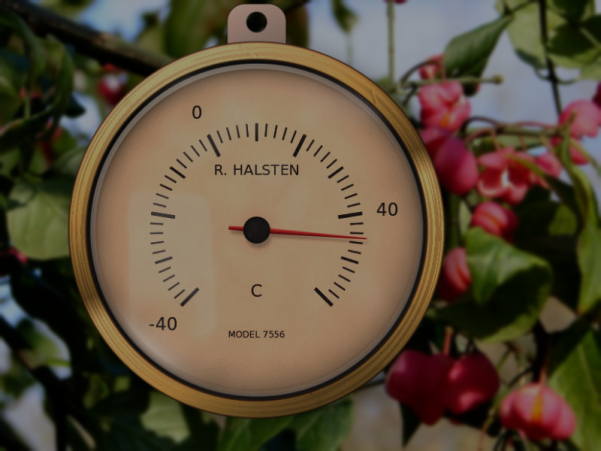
value=45 unit=°C
